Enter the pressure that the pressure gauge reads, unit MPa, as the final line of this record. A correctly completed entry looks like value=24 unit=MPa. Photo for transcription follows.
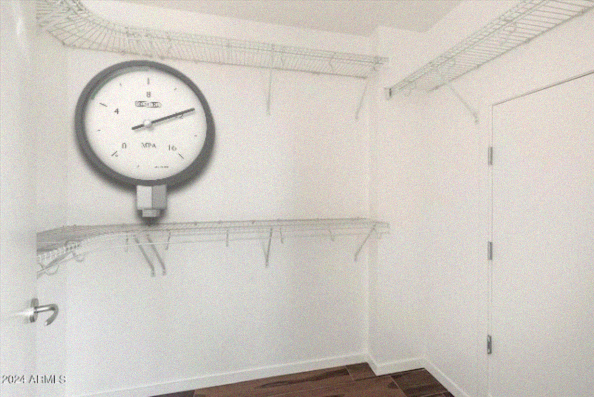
value=12 unit=MPa
